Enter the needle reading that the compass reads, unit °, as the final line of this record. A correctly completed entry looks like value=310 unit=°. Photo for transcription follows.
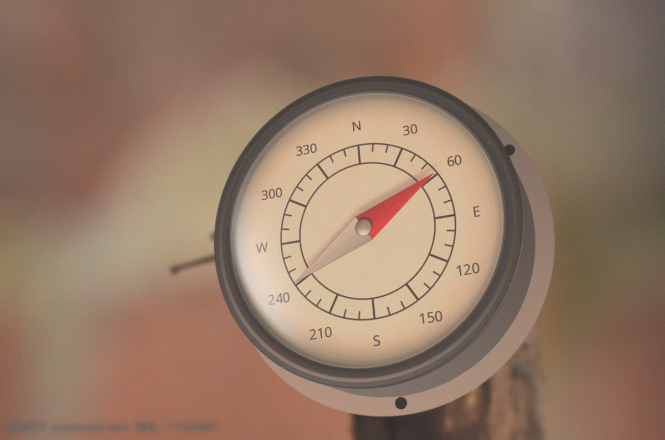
value=60 unit=°
